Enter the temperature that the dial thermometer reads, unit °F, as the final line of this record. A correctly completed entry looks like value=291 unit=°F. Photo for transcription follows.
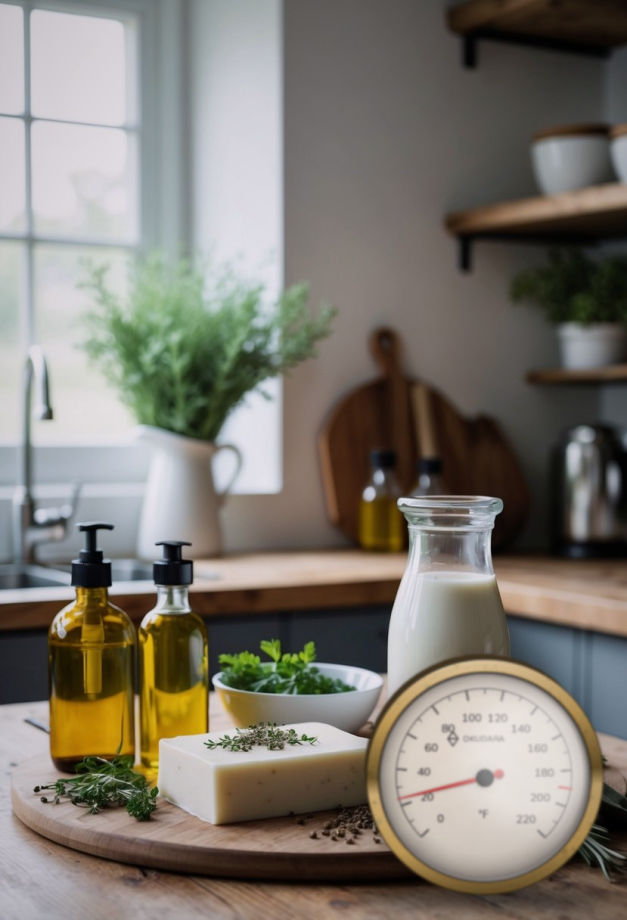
value=25 unit=°F
